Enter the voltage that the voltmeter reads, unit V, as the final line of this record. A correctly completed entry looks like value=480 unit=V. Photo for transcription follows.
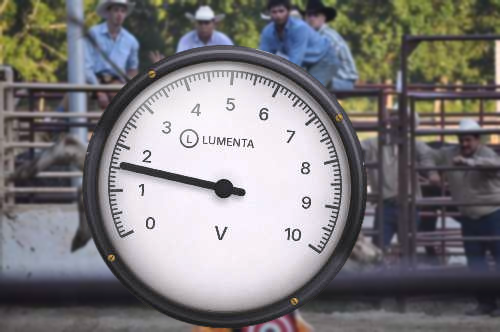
value=1.6 unit=V
